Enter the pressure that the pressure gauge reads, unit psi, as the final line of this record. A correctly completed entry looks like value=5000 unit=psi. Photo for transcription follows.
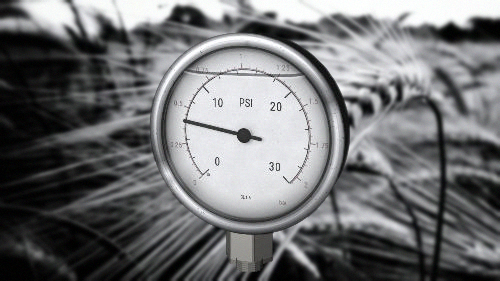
value=6 unit=psi
